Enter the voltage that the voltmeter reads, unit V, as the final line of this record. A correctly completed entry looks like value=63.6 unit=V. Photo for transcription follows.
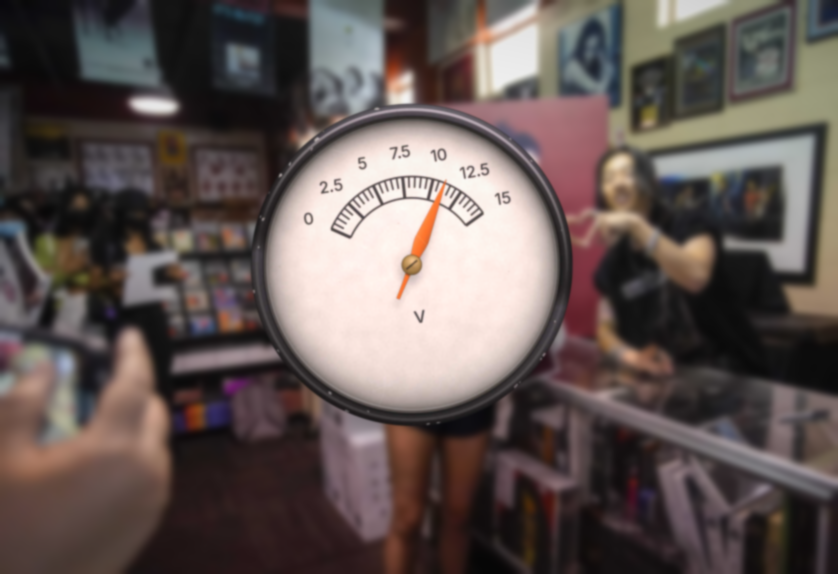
value=11 unit=V
